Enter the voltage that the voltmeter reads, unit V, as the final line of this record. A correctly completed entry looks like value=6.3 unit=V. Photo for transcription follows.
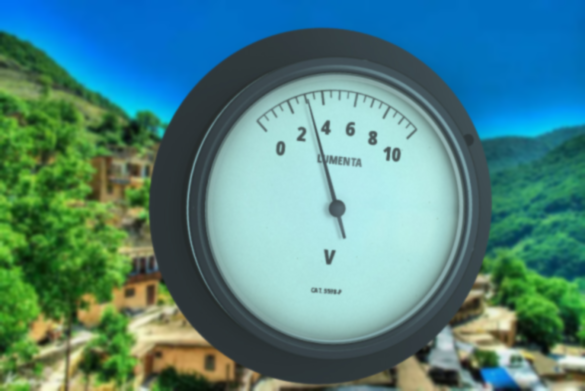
value=3 unit=V
